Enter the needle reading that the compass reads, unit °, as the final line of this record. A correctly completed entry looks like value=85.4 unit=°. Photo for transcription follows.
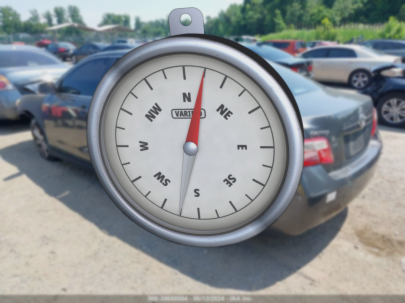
value=15 unit=°
